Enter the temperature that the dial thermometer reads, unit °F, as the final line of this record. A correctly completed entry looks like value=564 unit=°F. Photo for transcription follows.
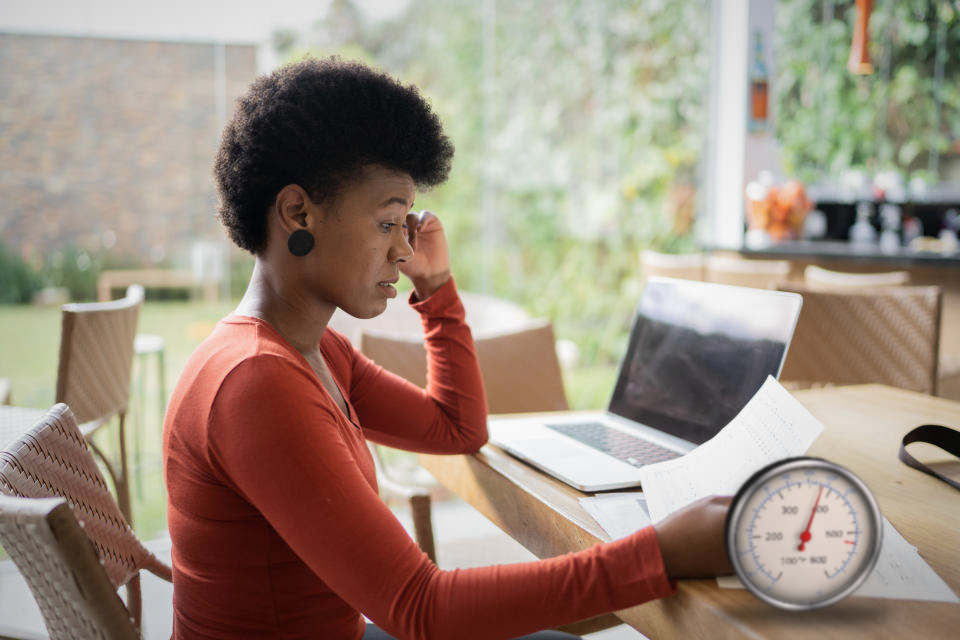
value=380 unit=°F
